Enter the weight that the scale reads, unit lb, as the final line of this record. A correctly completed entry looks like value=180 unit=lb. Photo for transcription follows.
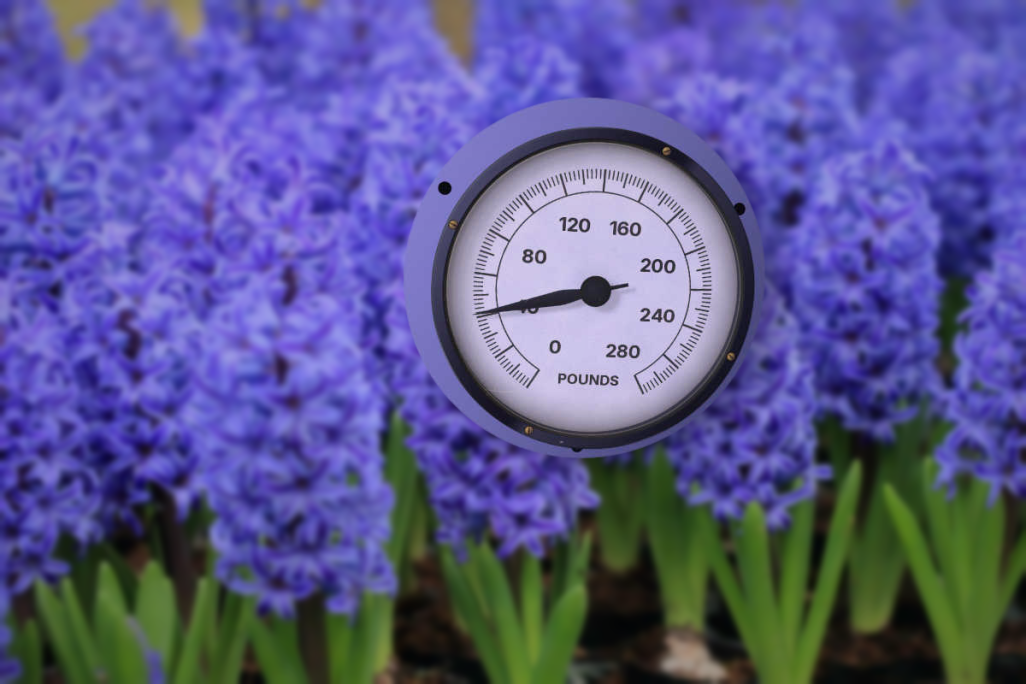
value=42 unit=lb
